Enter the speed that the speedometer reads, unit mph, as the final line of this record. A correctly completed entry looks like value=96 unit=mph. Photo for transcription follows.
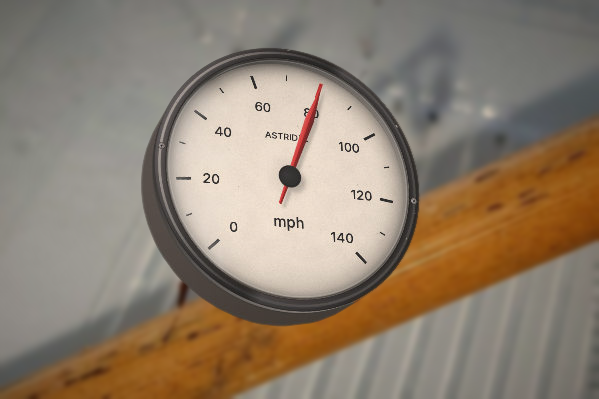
value=80 unit=mph
